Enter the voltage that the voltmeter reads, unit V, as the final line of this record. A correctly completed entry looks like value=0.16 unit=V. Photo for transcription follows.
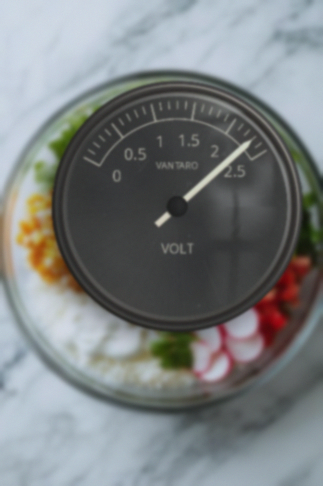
value=2.3 unit=V
